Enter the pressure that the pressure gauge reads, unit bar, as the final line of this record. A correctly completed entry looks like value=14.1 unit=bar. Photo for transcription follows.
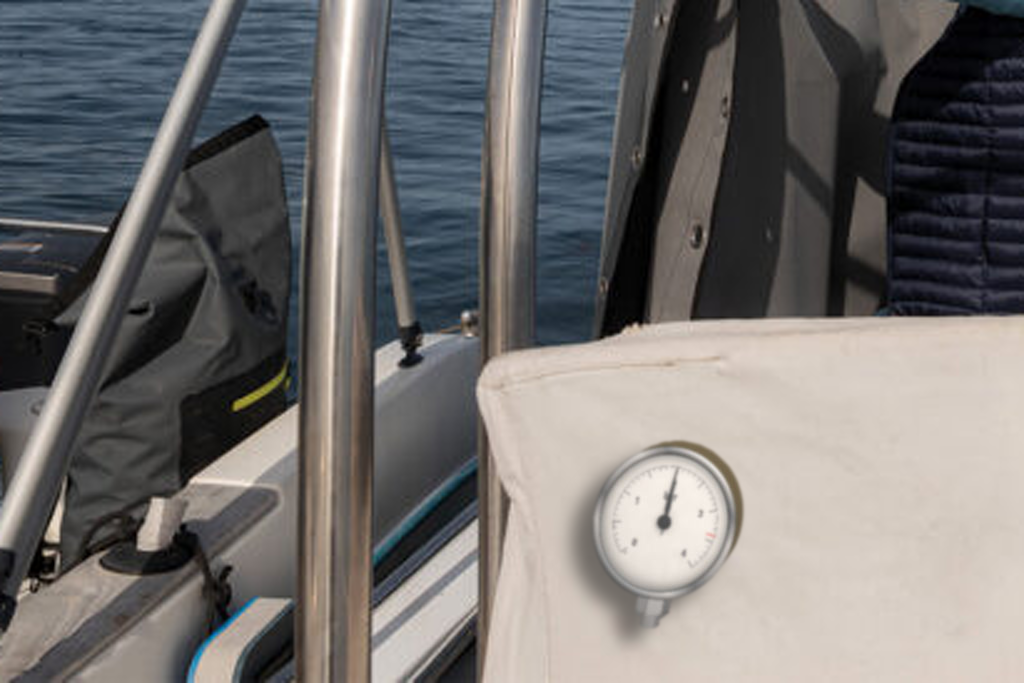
value=2 unit=bar
